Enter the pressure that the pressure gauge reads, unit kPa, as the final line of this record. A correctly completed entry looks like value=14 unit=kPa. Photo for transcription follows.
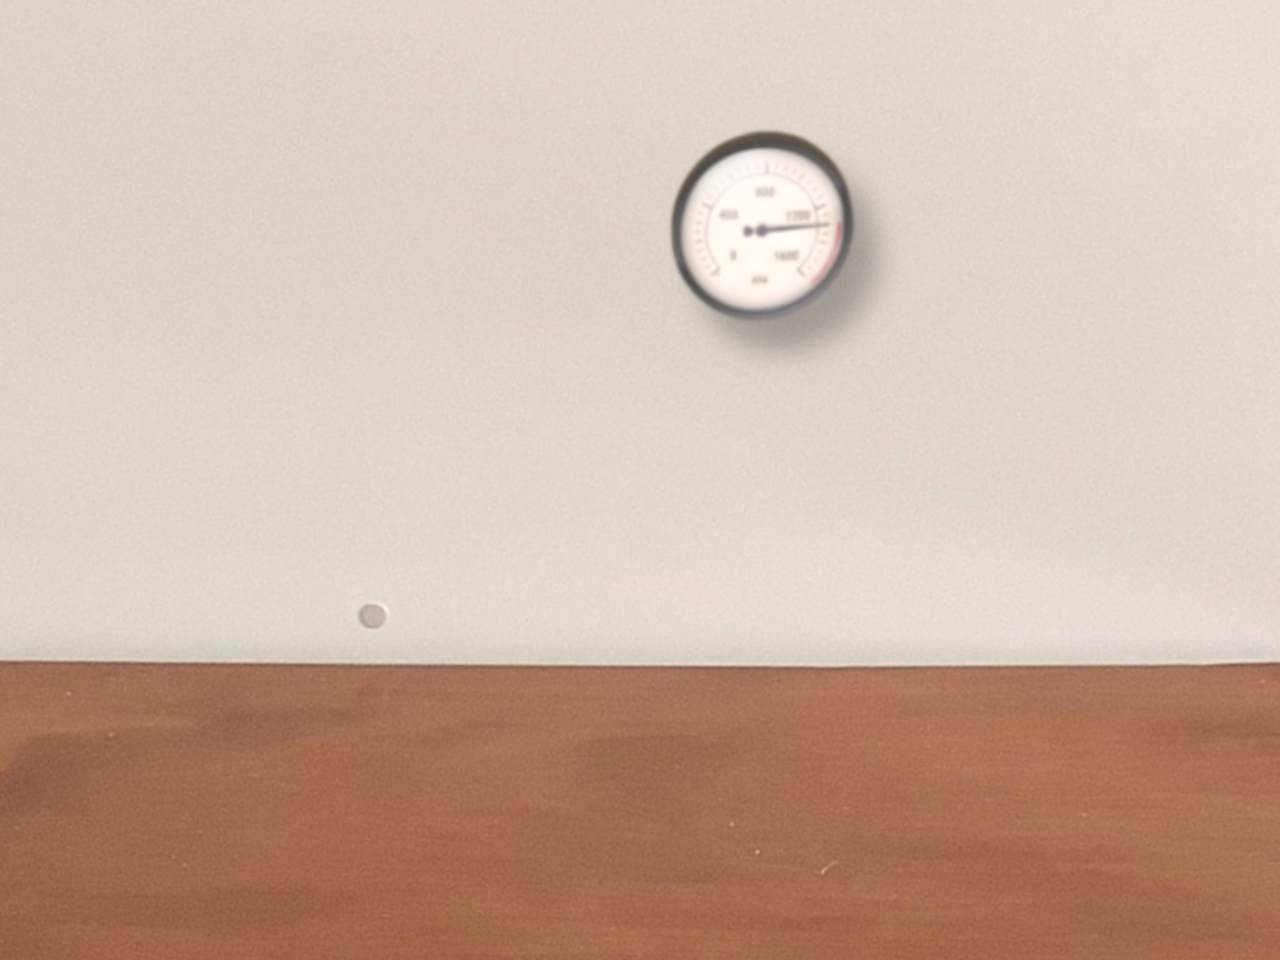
value=1300 unit=kPa
